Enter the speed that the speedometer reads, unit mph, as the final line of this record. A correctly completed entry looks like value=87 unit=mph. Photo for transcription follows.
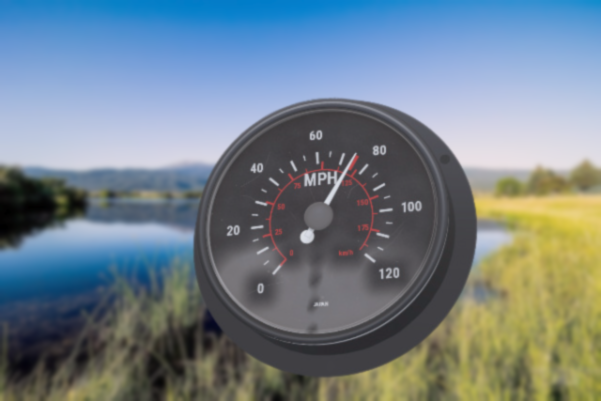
value=75 unit=mph
